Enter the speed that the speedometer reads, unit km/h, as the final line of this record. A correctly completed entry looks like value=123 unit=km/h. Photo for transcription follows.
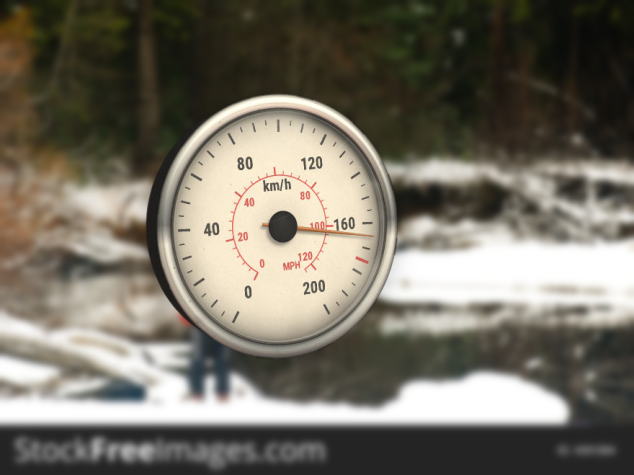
value=165 unit=km/h
